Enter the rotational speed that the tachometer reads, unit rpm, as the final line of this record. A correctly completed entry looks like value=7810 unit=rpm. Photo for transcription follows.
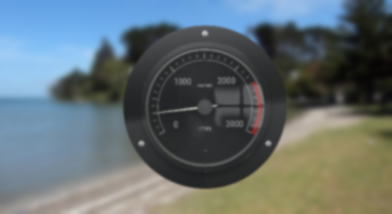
value=300 unit=rpm
